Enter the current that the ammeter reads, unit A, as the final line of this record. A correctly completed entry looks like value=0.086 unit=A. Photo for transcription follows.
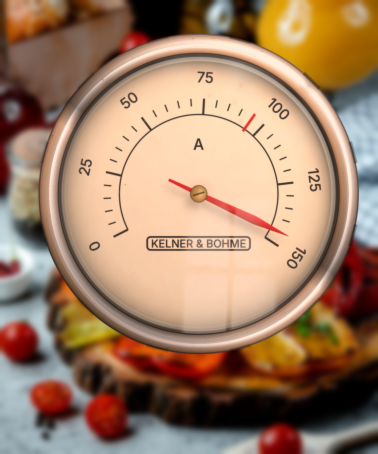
value=145 unit=A
